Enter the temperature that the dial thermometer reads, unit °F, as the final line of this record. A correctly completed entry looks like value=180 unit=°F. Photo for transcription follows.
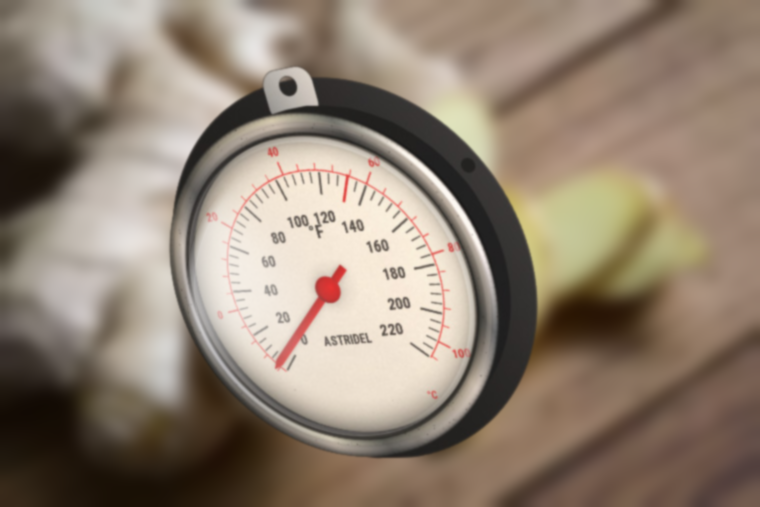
value=4 unit=°F
